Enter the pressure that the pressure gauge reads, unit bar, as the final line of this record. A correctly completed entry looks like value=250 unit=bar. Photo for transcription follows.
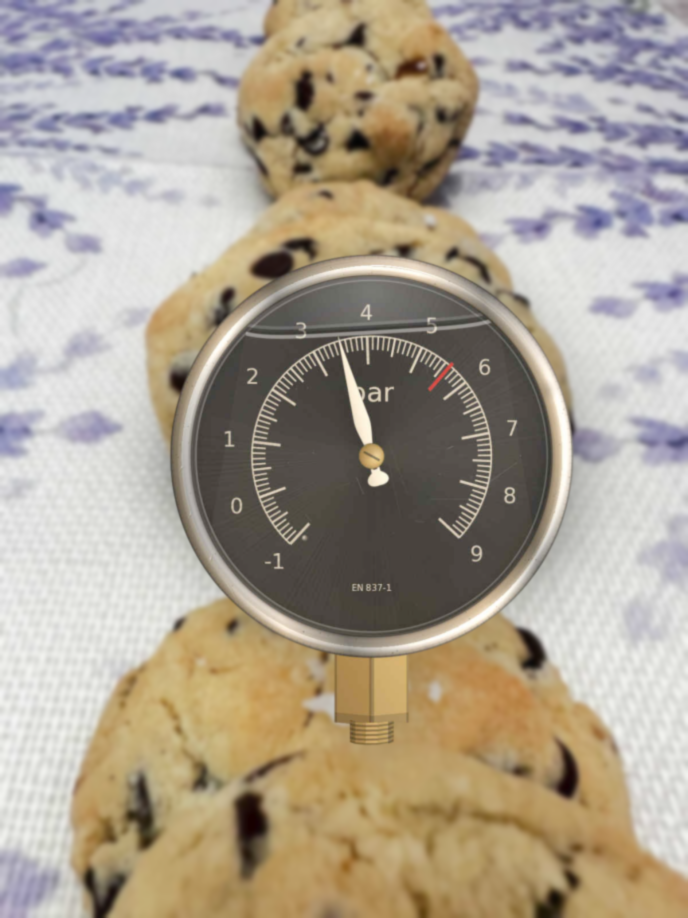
value=3.5 unit=bar
